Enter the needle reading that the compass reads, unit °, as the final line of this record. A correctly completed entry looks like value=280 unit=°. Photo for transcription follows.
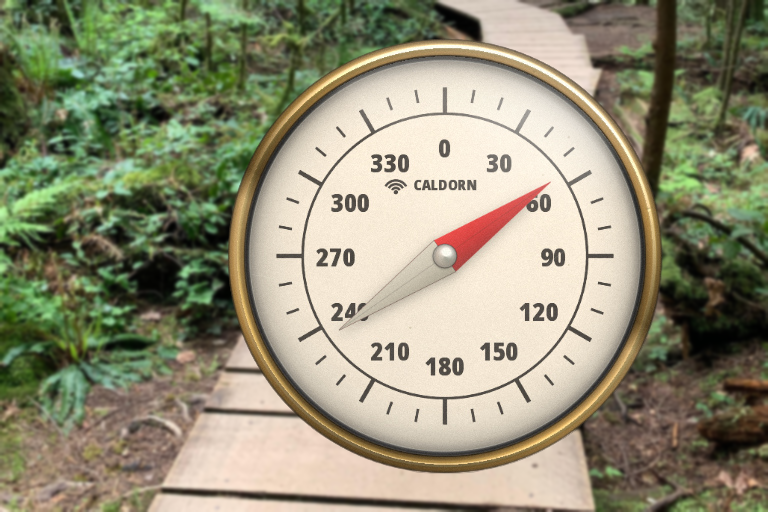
value=55 unit=°
